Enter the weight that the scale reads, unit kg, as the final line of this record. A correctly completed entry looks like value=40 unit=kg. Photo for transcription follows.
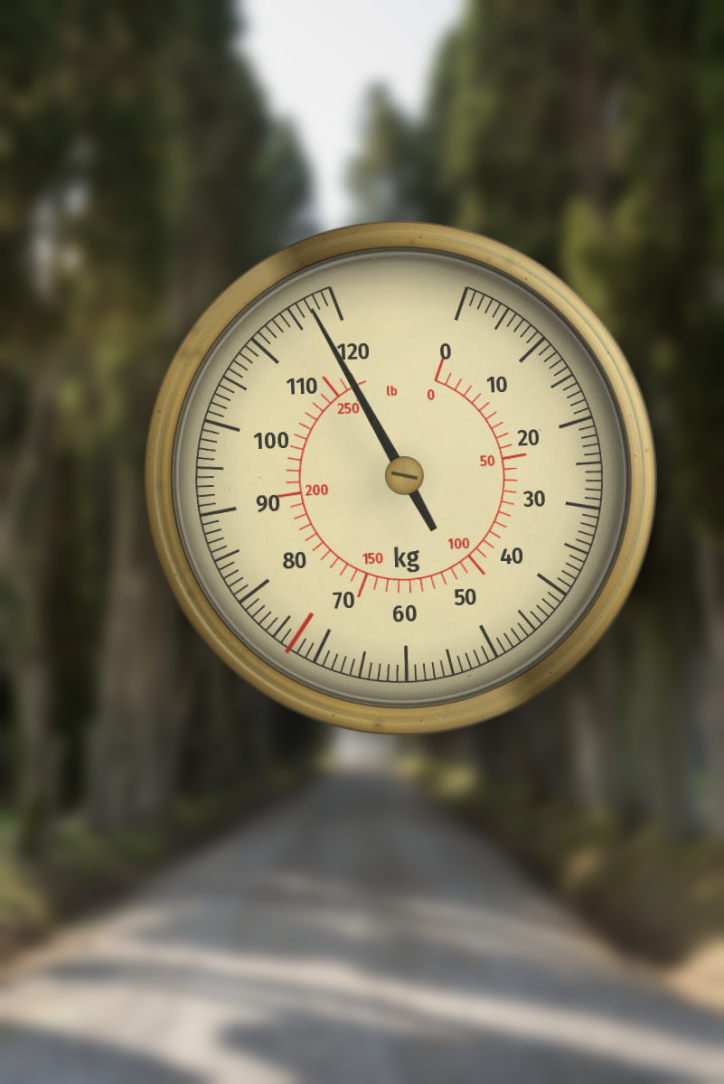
value=117 unit=kg
